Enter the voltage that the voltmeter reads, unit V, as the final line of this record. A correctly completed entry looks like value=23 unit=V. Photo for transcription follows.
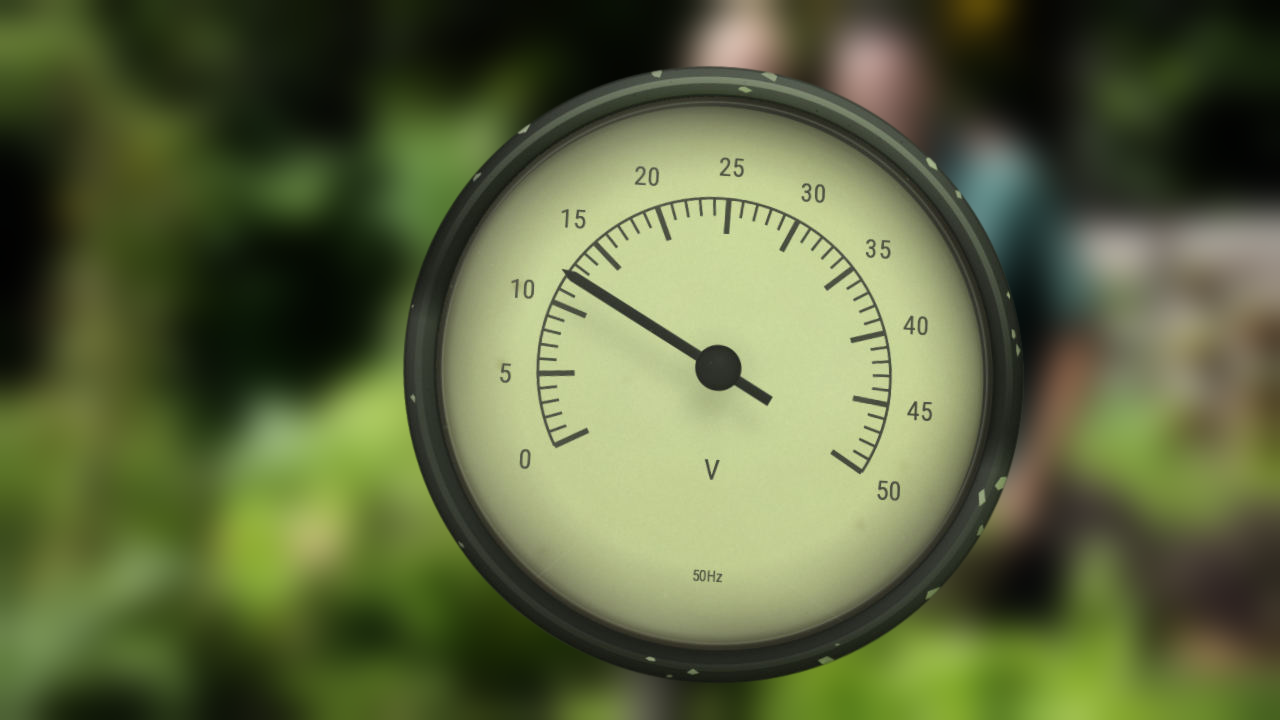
value=12 unit=V
